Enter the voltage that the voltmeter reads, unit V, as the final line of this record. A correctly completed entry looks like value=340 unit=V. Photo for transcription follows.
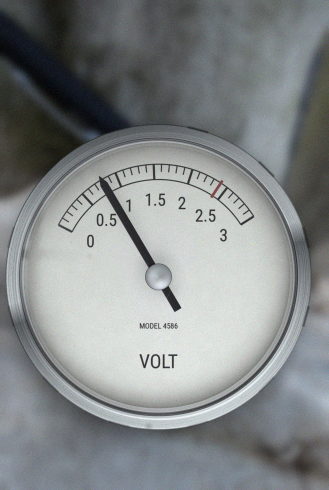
value=0.8 unit=V
